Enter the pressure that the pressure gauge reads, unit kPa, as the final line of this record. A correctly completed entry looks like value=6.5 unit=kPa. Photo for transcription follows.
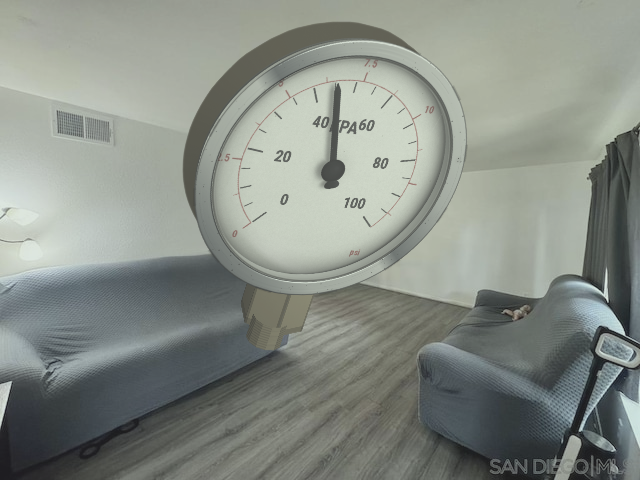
value=45 unit=kPa
